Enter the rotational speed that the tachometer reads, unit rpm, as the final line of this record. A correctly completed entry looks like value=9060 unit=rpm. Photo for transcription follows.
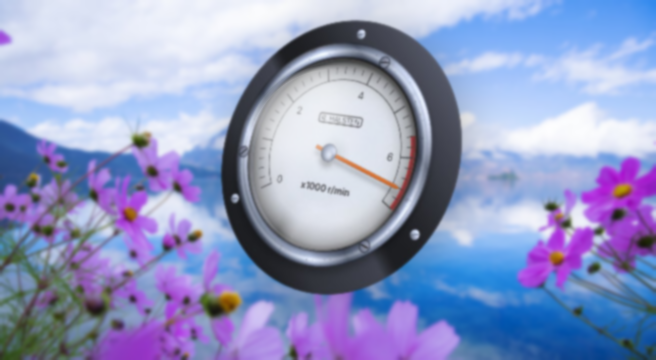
value=6600 unit=rpm
